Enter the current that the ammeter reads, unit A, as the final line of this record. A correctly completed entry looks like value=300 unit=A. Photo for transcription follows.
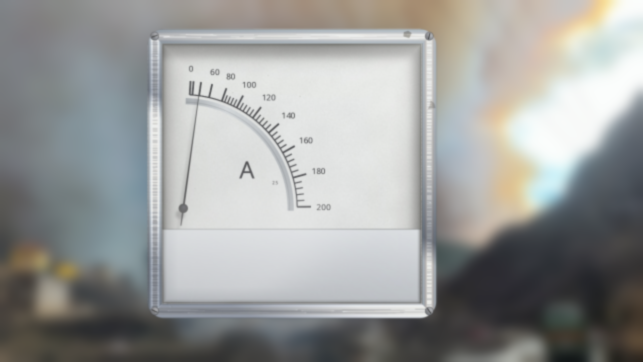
value=40 unit=A
